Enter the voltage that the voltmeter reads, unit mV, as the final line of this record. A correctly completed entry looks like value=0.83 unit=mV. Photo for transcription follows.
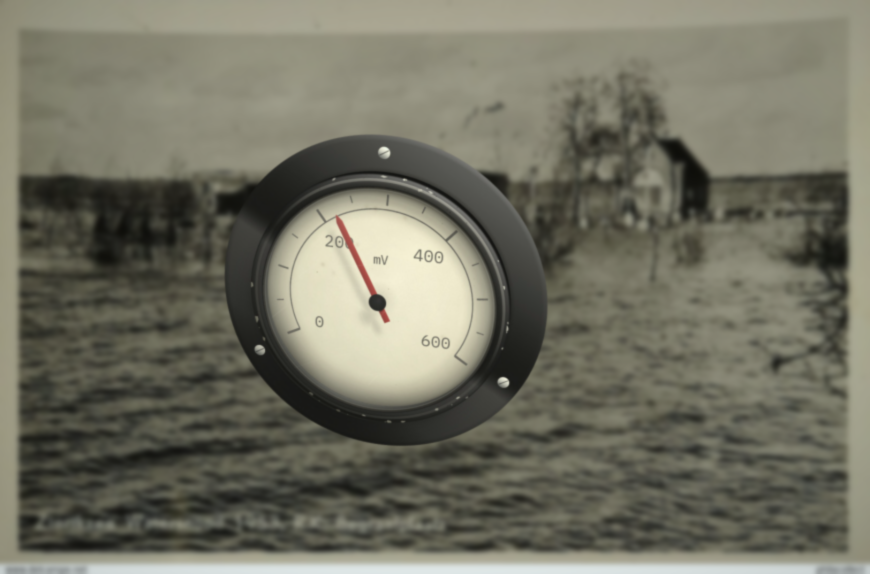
value=225 unit=mV
